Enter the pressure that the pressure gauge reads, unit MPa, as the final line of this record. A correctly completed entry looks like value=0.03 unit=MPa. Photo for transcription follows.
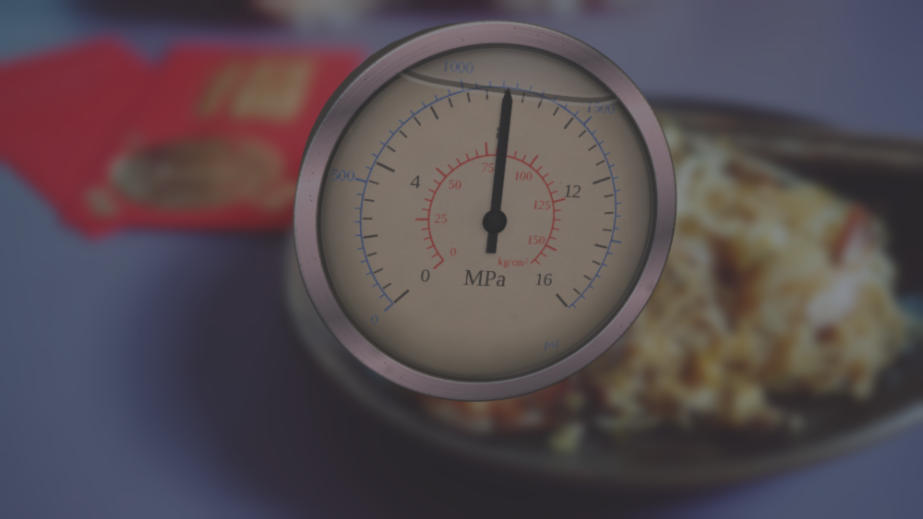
value=8 unit=MPa
